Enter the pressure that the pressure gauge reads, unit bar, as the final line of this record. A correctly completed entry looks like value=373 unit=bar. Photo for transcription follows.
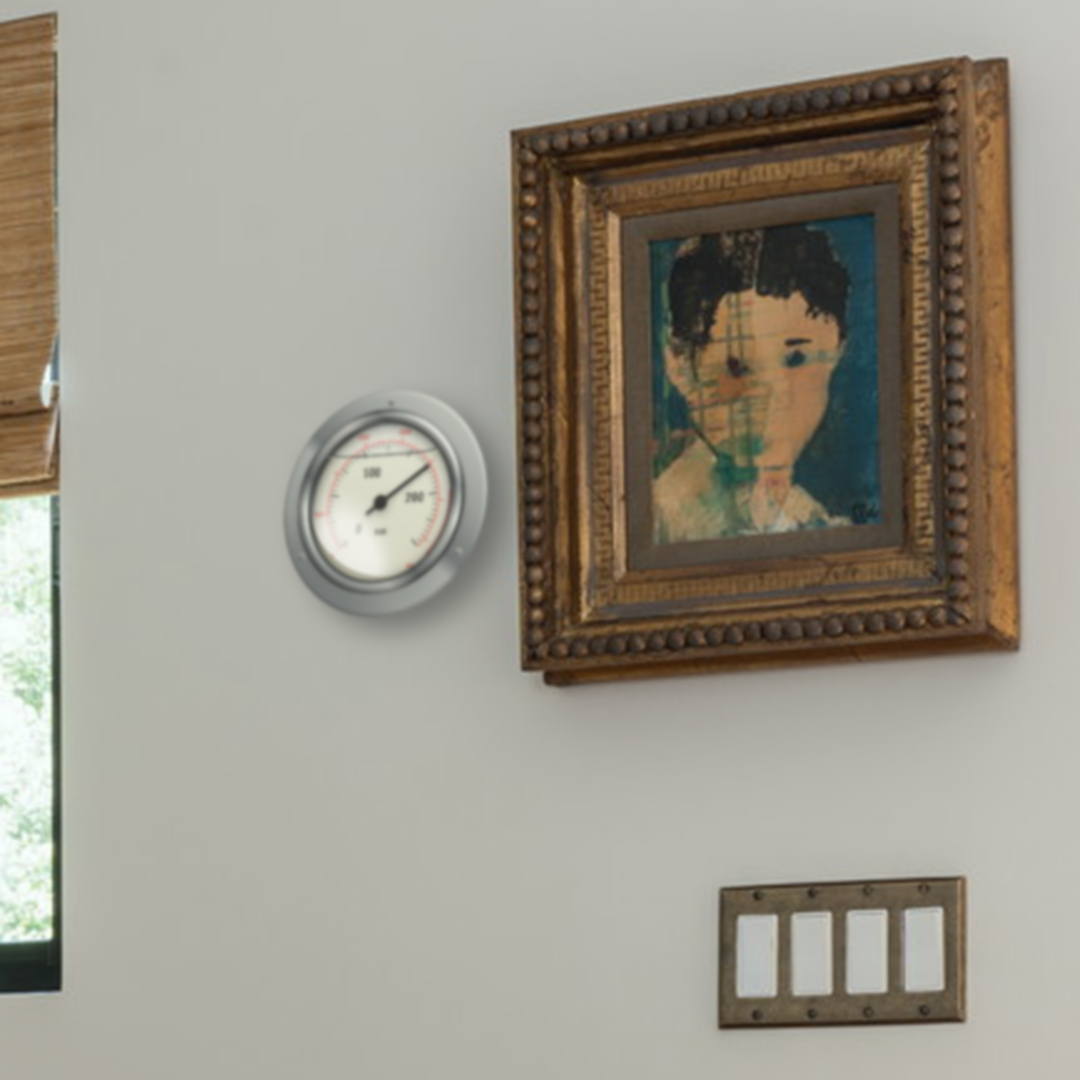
value=175 unit=bar
